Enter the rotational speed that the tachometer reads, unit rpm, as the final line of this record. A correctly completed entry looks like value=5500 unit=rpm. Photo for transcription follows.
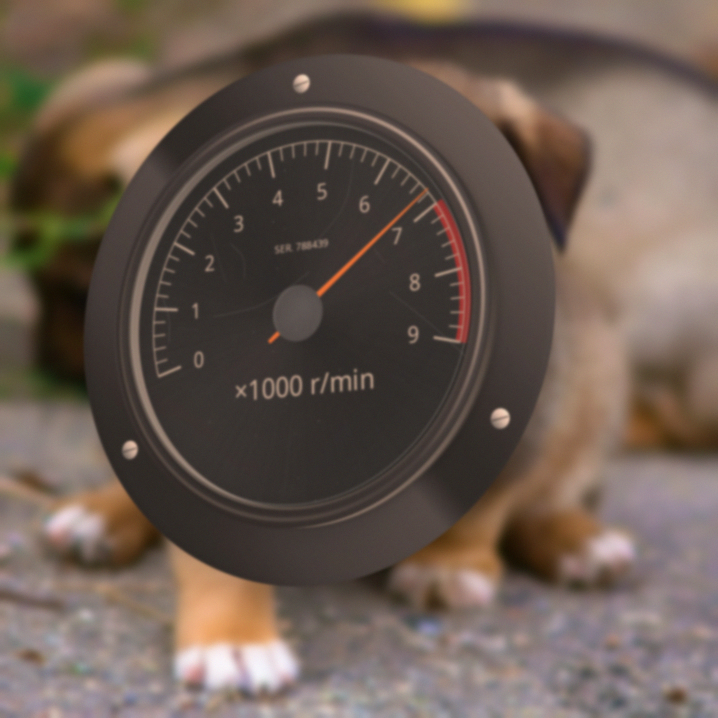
value=6800 unit=rpm
